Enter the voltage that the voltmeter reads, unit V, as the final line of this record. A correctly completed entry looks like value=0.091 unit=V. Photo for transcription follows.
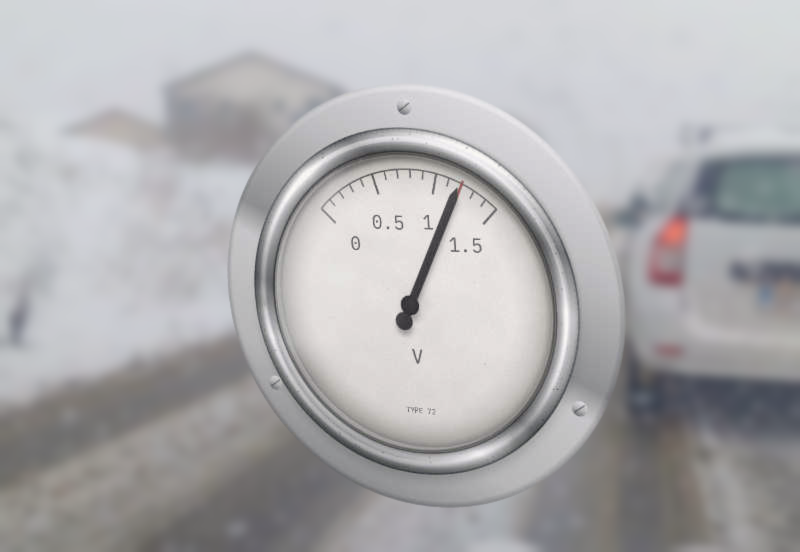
value=1.2 unit=V
